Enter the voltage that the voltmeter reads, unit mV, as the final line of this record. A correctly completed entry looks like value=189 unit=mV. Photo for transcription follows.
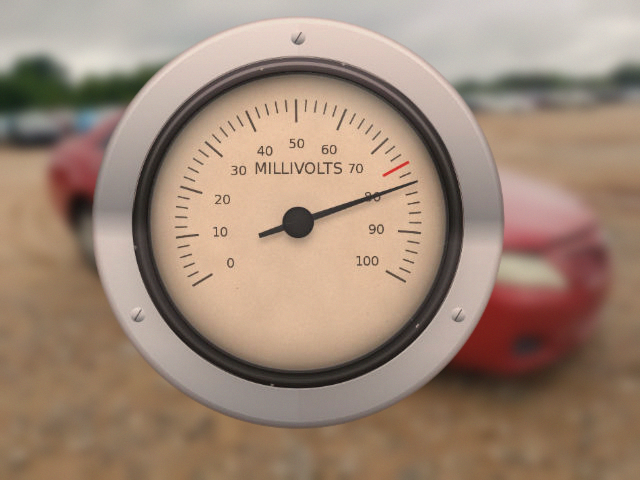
value=80 unit=mV
